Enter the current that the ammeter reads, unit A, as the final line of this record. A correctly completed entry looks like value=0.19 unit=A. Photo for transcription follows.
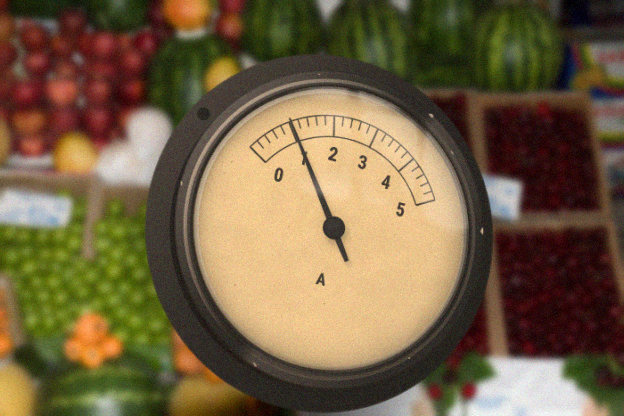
value=1 unit=A
